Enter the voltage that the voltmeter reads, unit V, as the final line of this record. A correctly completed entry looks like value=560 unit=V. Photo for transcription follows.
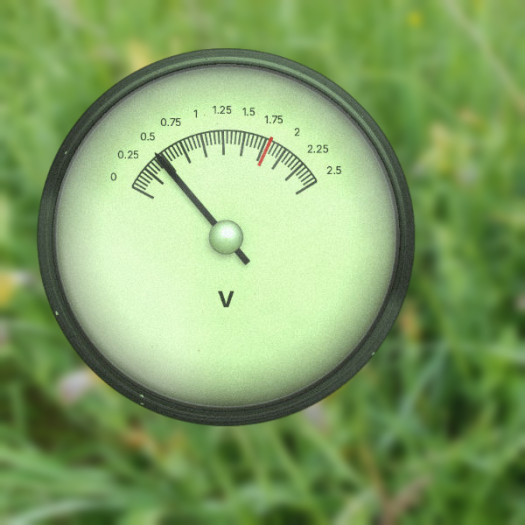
value=0.45 unit=V
